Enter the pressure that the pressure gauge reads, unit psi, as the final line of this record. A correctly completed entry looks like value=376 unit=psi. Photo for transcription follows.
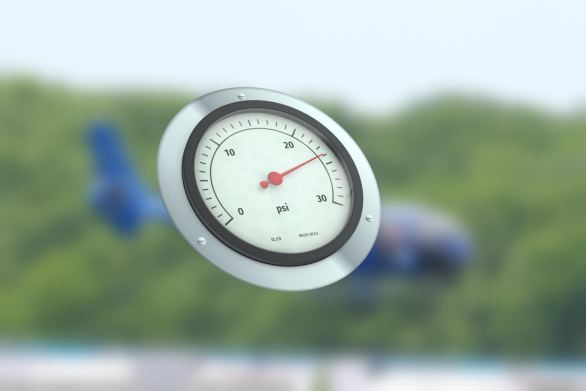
value=24 unit=psi
